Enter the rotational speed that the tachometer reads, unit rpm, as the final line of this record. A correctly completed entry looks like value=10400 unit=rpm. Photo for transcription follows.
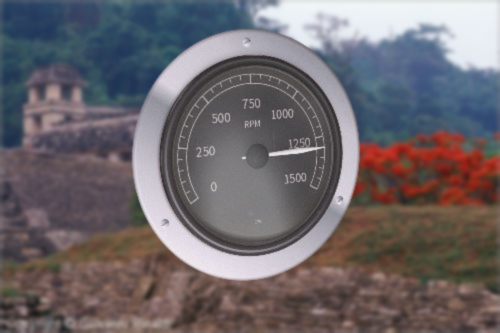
value=1300 unit=rpm
